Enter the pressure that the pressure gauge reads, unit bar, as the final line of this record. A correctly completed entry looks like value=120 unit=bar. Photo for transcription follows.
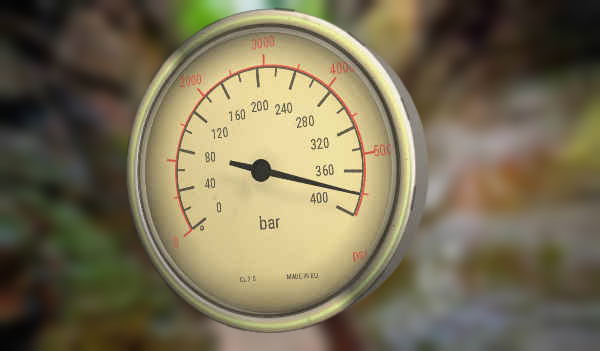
value=380 unit=bar
